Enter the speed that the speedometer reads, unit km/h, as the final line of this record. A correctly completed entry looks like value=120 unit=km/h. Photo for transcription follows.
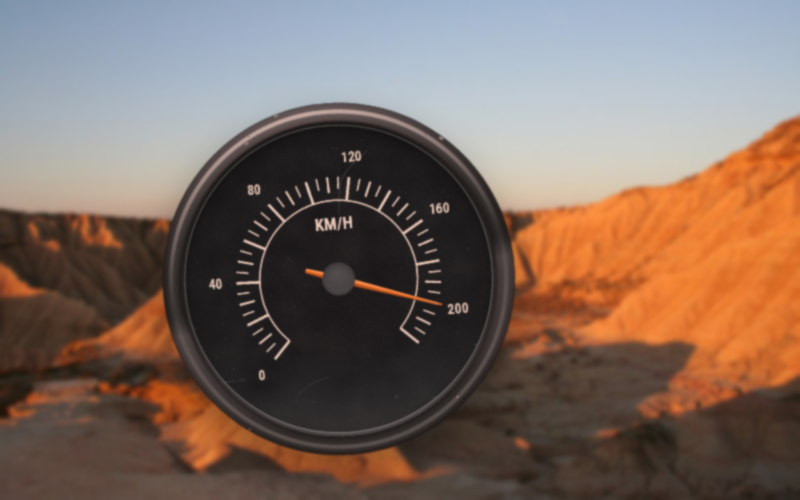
value=200 unit=km/h
